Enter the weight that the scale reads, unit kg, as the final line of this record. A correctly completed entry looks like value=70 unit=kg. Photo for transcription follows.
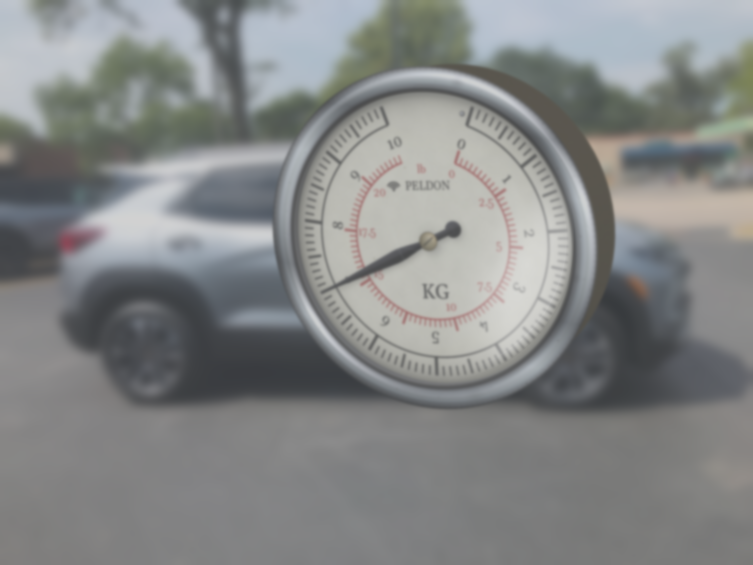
value=7 unit=kg
